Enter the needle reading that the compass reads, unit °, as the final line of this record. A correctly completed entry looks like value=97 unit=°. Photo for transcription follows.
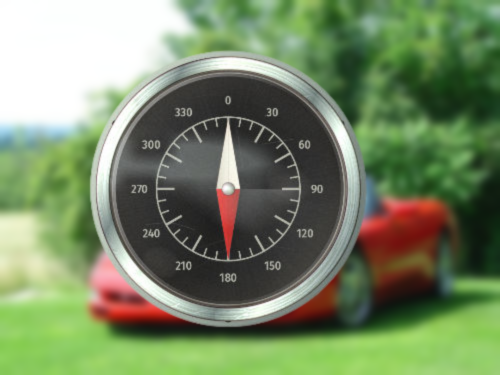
value=180 unit=°
